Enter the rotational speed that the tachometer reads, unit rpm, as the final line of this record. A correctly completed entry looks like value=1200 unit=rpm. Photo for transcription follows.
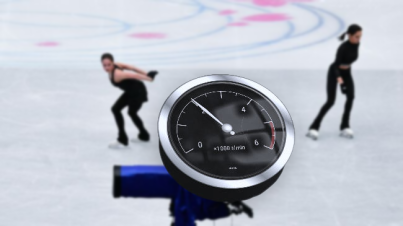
value=2000 unit=rpm
